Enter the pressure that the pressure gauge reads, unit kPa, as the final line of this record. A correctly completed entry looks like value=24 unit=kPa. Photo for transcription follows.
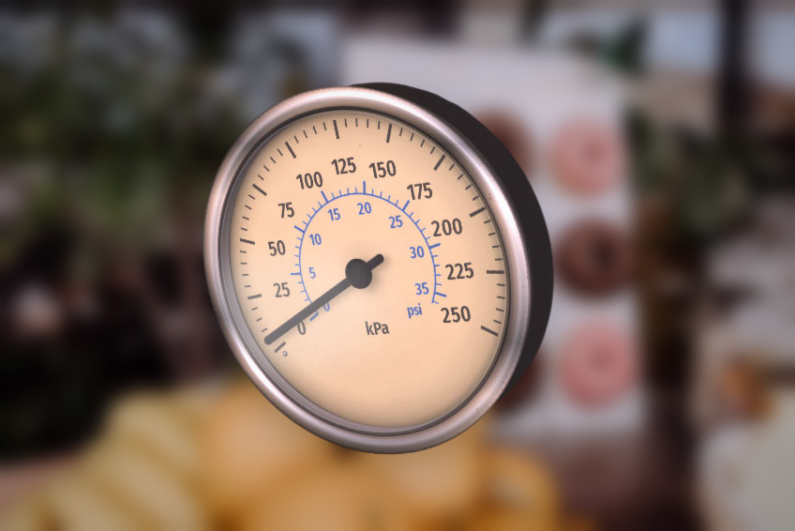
value=5 unit=kPa
